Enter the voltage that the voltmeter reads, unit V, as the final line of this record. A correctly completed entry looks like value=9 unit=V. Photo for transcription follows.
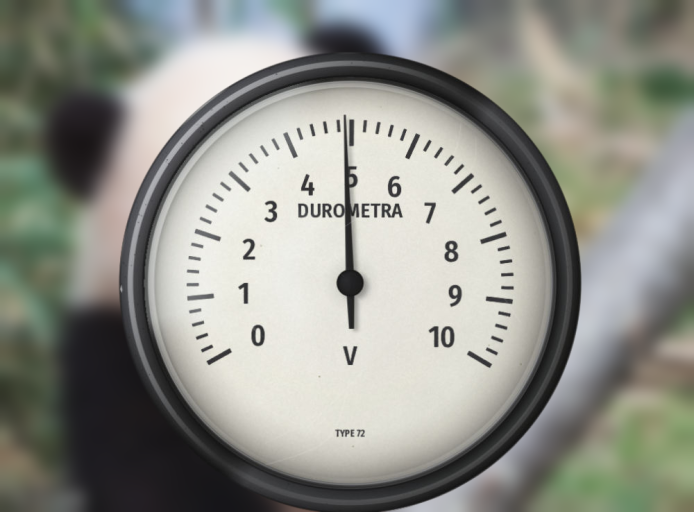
value=4.9 unit=V
